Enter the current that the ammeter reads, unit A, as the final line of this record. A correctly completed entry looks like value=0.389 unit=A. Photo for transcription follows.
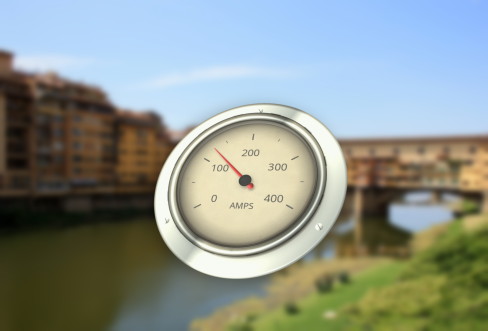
value=125 unit=A
